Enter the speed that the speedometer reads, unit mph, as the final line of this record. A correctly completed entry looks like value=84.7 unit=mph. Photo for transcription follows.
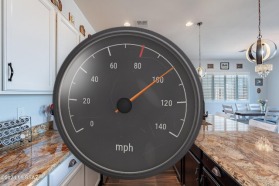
value=100 unit=mph
